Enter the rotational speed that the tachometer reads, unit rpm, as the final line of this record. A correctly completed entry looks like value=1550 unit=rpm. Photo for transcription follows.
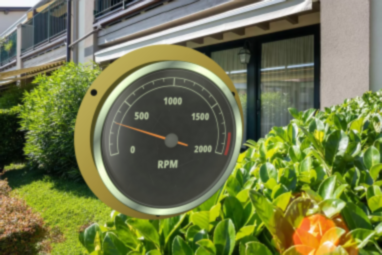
value=300 unit=rpm
